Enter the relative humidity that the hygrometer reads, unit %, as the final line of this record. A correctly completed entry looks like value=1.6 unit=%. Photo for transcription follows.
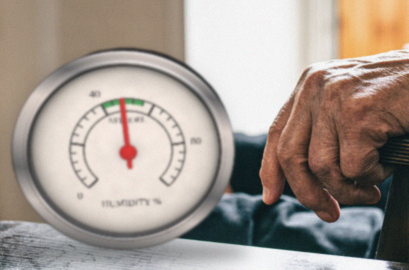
value=48 unit=%
